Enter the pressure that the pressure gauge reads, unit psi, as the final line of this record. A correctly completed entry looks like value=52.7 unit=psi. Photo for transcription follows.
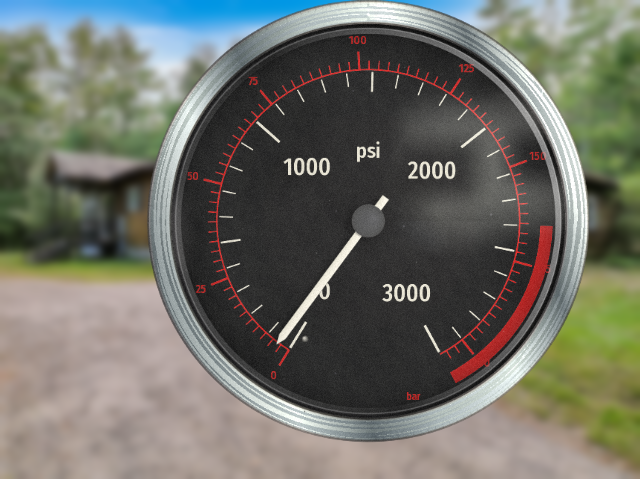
value=50 unit=psi
